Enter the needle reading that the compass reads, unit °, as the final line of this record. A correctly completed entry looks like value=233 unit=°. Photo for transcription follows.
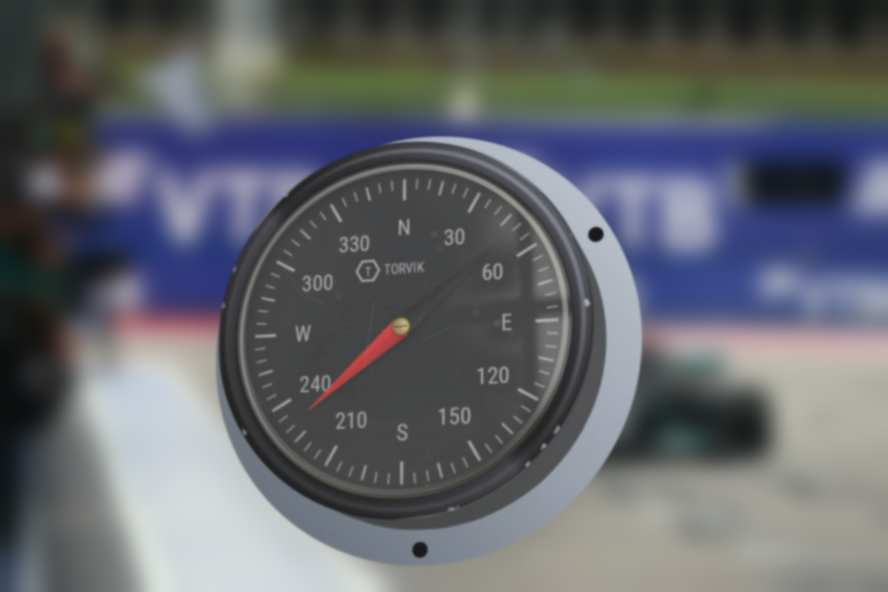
value=230 unit=°
